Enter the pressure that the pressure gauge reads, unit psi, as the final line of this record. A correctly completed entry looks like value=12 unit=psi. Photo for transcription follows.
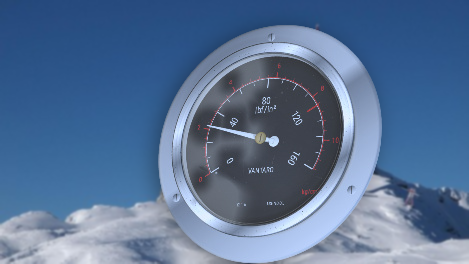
value=30 unit=psi
